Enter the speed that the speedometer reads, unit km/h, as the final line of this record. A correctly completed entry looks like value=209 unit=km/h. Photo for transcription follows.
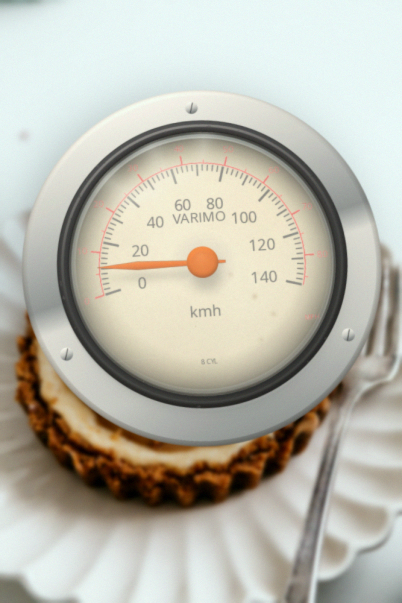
value=10 unit=km/h
